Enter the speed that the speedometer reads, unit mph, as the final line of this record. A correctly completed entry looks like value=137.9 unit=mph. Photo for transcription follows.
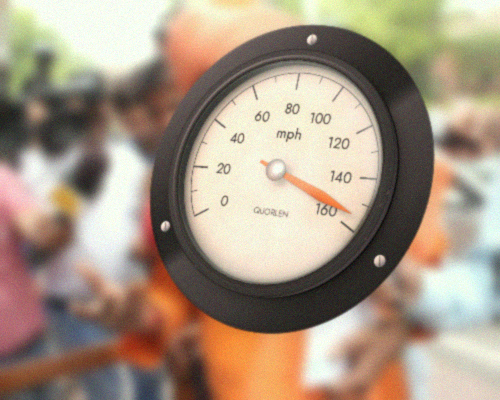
value=155 unit=mph
